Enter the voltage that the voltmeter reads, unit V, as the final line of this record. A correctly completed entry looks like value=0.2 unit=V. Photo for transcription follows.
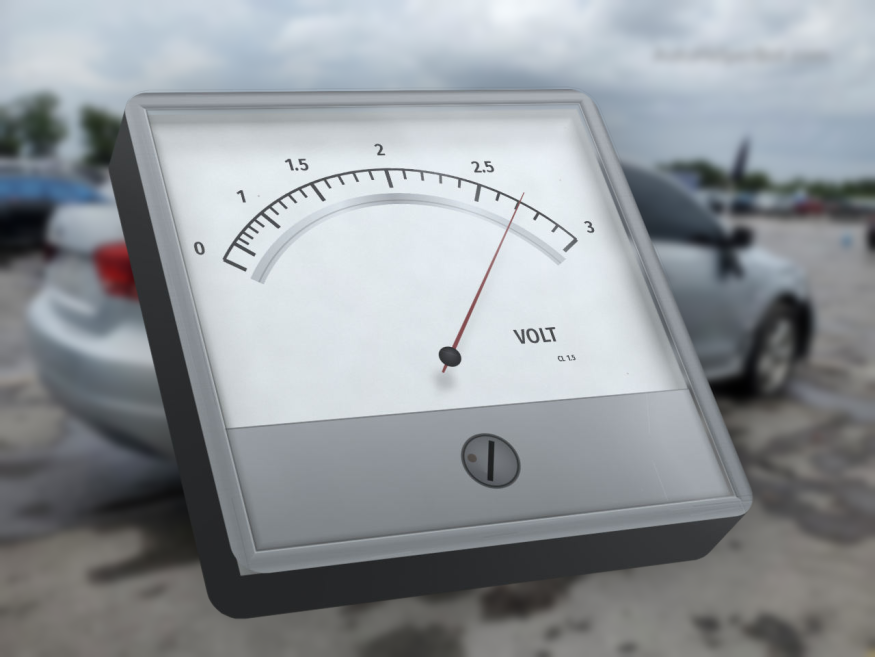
value=2.7 unit=V
